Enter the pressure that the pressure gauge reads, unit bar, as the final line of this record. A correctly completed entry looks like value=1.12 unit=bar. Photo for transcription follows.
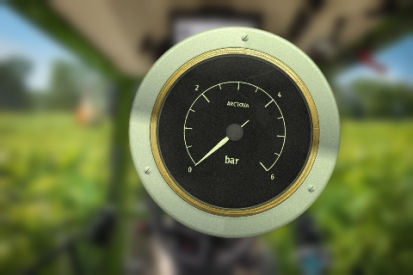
value=0 unit=bar
